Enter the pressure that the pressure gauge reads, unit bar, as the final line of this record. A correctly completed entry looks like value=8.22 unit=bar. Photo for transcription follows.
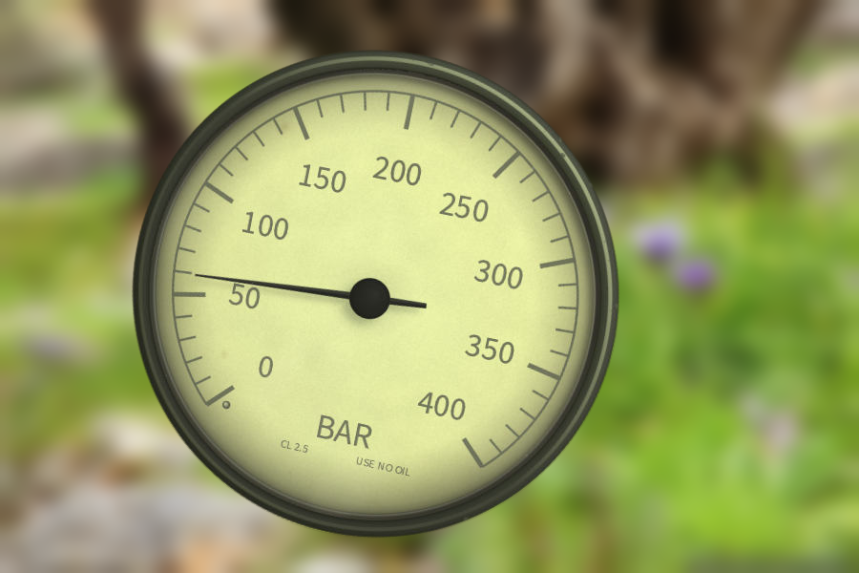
value=60 unit=bar
